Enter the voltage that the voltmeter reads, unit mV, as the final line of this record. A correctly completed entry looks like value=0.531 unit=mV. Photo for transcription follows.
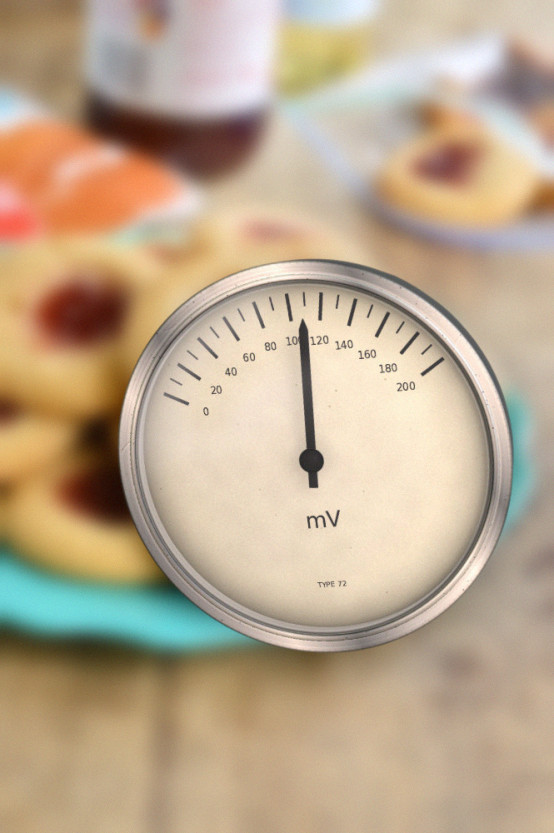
value=110 unit=mV
